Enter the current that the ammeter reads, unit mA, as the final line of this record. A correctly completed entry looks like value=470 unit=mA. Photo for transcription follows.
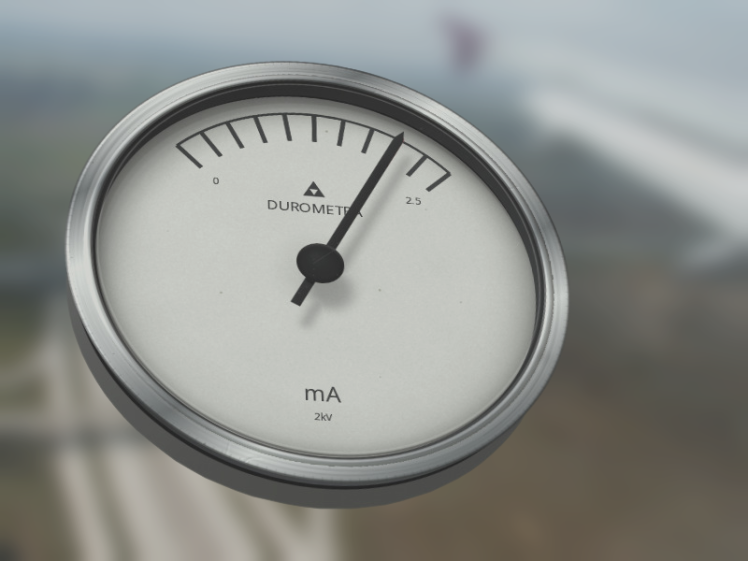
value=2 unit=mA
